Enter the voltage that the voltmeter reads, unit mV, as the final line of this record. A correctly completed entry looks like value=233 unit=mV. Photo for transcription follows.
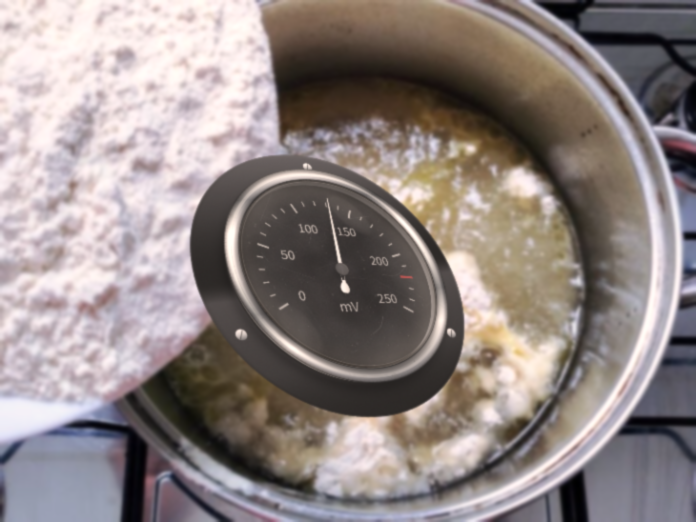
value=130 unit=mV
